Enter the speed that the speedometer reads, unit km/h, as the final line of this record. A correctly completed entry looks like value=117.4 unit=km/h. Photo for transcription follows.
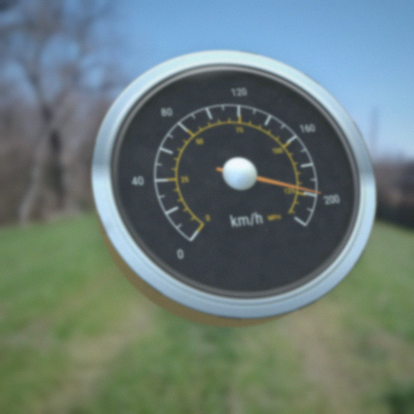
value=200 unit=km/h
